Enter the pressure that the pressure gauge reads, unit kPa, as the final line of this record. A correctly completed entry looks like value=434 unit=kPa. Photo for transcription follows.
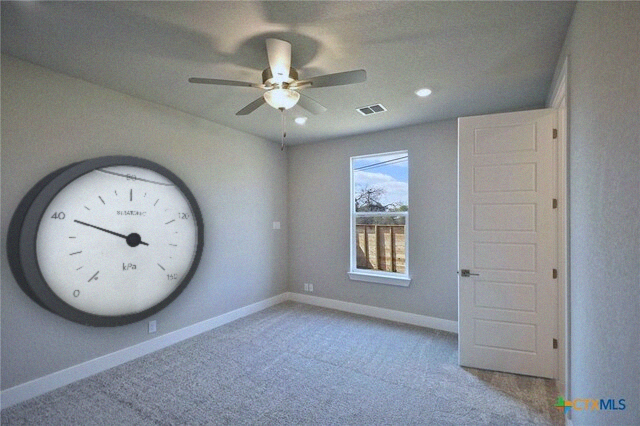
value=40 unit=kPa
